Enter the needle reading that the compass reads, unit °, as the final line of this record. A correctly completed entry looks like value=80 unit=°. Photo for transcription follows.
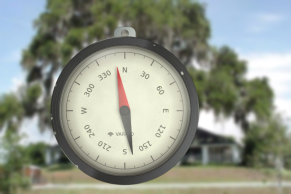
value=350 unit=°
